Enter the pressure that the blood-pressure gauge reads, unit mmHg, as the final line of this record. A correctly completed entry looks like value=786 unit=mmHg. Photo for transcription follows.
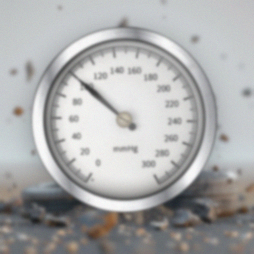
value=100 unit=mmHg
